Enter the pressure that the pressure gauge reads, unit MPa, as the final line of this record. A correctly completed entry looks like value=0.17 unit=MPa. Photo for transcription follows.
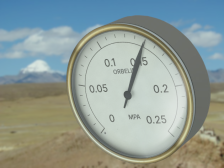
value=0.15 unit=MPa
